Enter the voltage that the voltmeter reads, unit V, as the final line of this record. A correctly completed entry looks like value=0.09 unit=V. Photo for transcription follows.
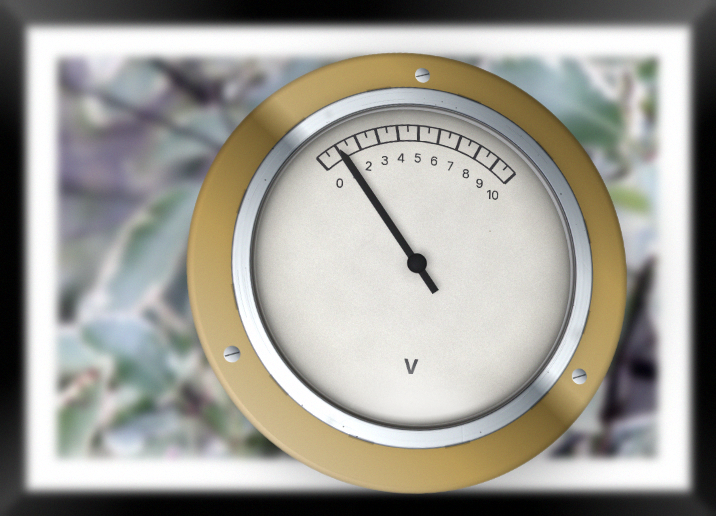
value=1 unit=V
